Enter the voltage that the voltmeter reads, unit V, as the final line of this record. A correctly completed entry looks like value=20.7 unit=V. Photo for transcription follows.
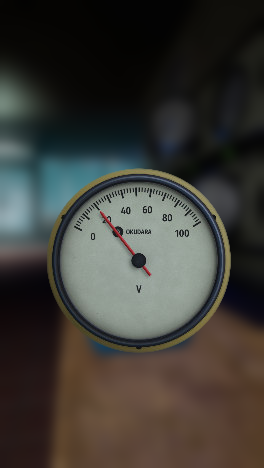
value=20 unit=V
